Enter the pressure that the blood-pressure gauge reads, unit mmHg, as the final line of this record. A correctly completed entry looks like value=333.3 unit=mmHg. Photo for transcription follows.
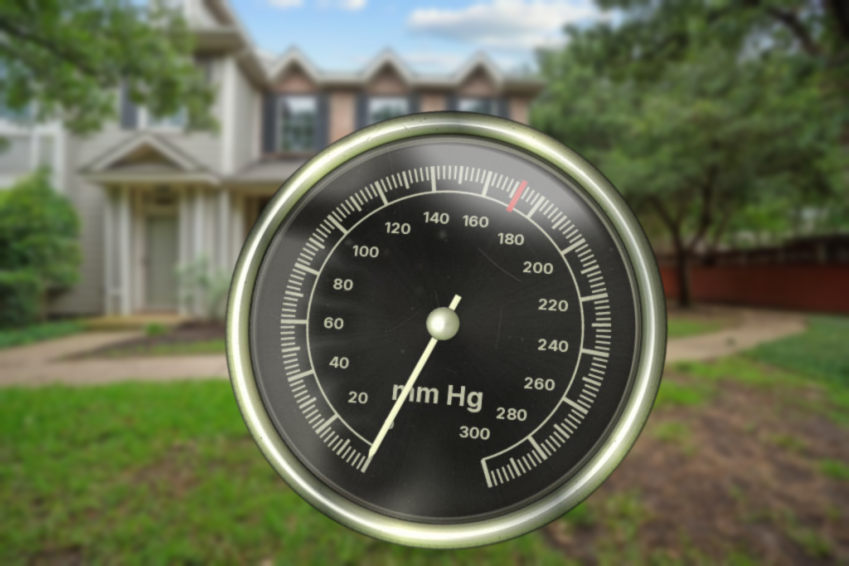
value=0 unit=mmHg
